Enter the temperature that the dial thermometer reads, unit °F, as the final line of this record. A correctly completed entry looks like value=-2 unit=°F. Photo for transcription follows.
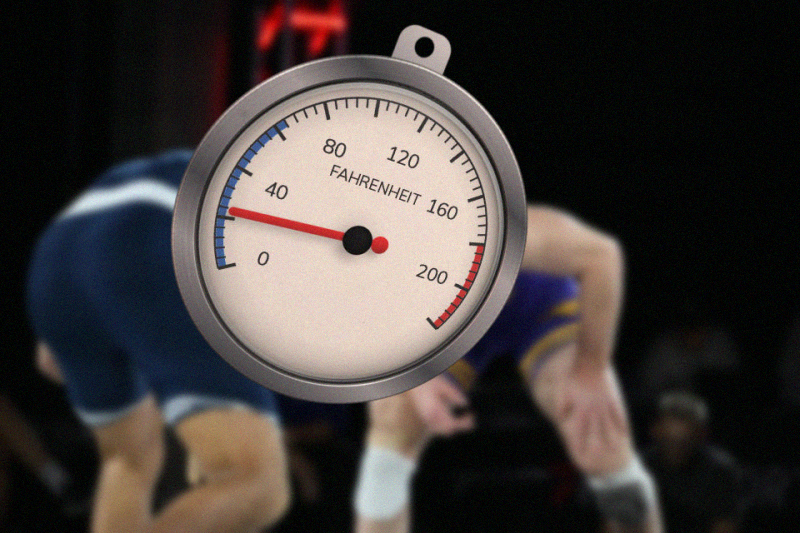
value=24 unit=°F
